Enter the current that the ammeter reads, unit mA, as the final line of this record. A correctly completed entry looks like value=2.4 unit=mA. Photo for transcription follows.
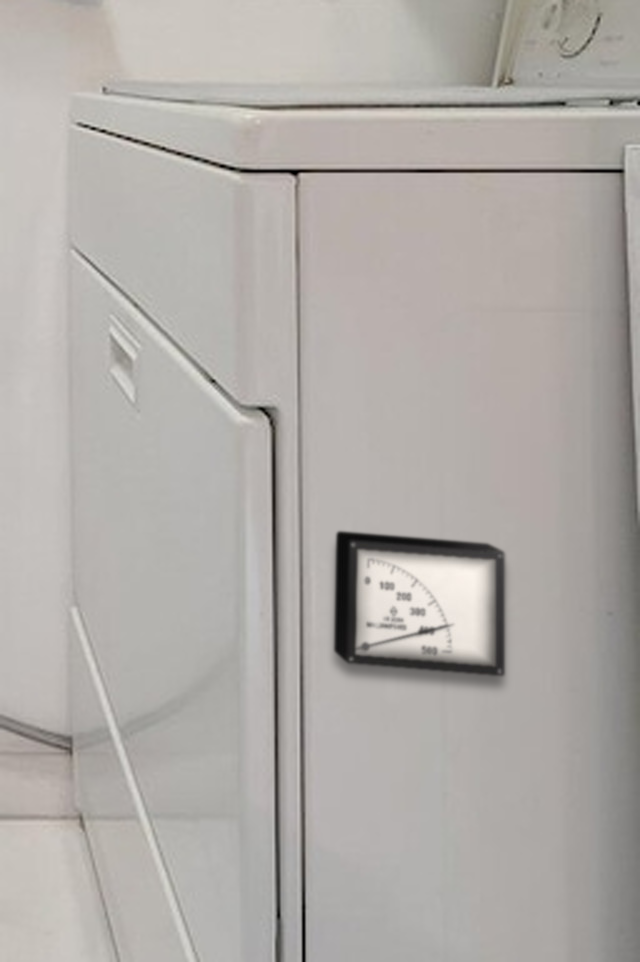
value=400 unit=mA
